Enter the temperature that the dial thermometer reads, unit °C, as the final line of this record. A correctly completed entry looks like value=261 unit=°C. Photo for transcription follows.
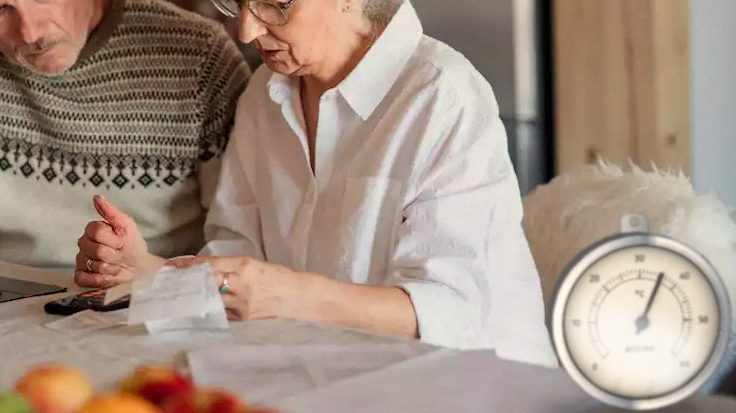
value=35 unit=°C
